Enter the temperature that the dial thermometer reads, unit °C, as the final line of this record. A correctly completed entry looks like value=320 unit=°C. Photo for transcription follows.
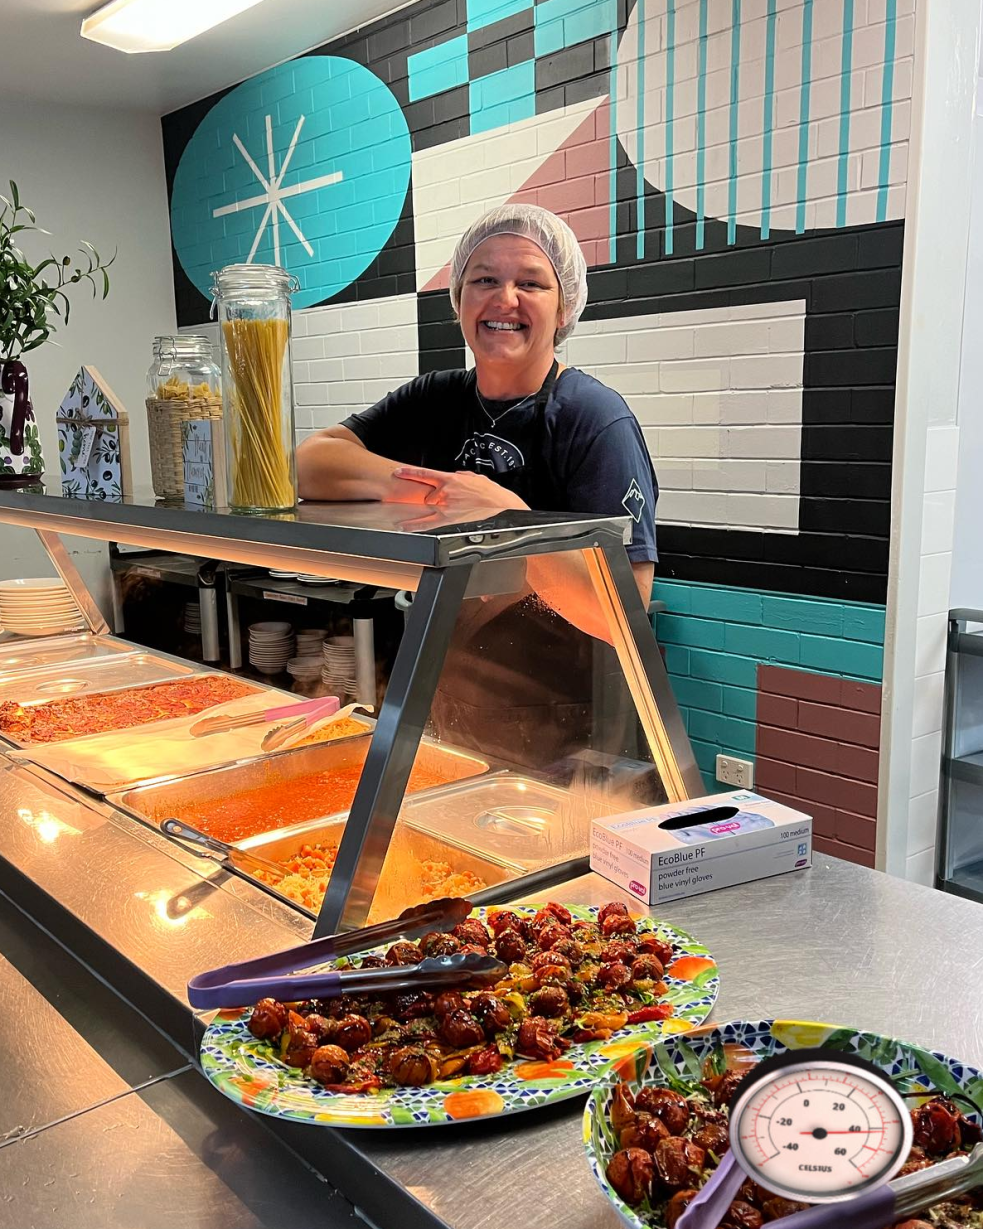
value=40 unit=°C
